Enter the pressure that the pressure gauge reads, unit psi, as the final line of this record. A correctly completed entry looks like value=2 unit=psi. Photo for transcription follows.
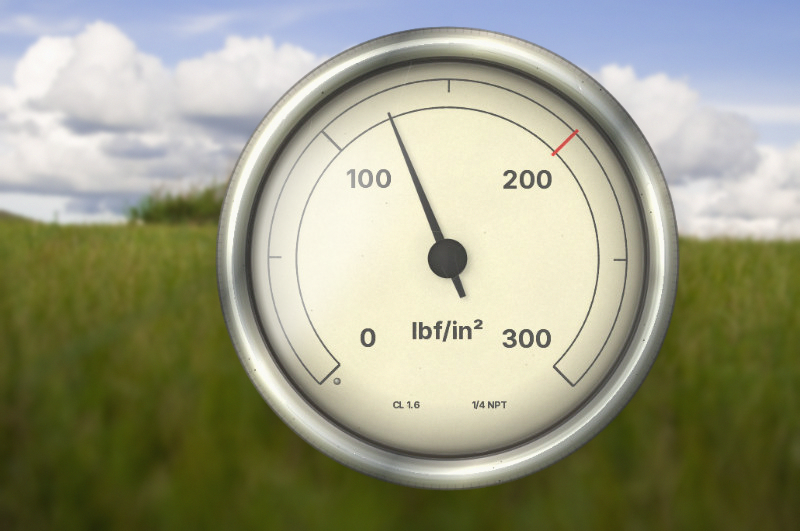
value=125 unit=psi
